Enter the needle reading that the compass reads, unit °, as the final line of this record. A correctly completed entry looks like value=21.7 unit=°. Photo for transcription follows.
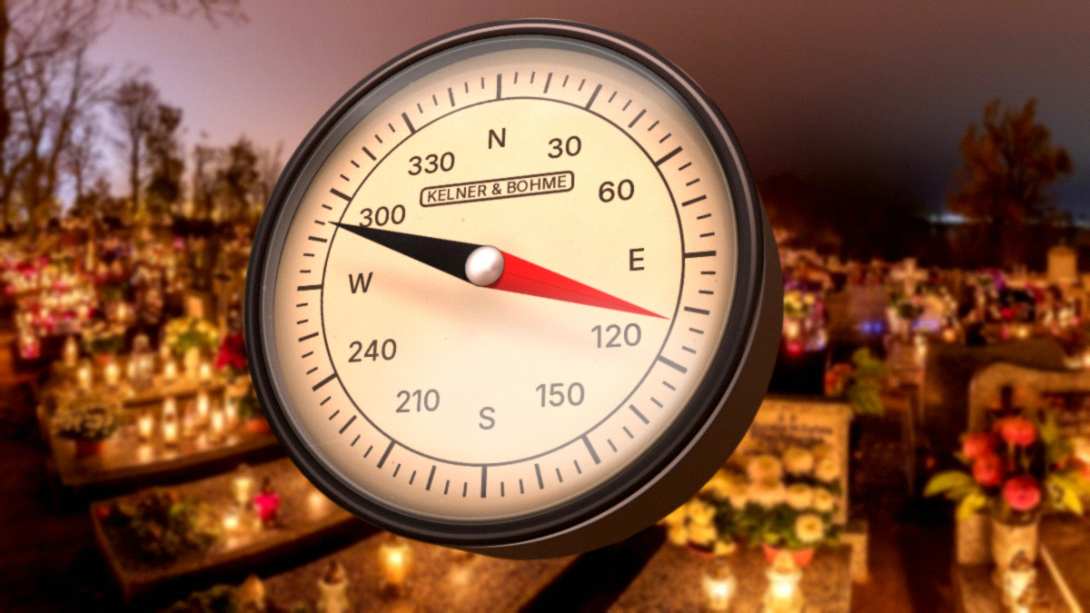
value=110 unit=°
